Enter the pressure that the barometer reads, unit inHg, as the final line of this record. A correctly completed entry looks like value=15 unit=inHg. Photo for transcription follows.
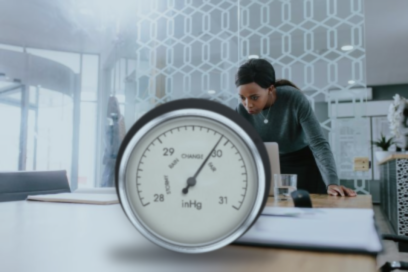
value=29.9 unit=inHg
